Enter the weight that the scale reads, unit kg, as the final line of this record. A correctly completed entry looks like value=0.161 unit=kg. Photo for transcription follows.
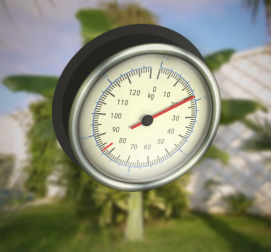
value=20 unit=kg
